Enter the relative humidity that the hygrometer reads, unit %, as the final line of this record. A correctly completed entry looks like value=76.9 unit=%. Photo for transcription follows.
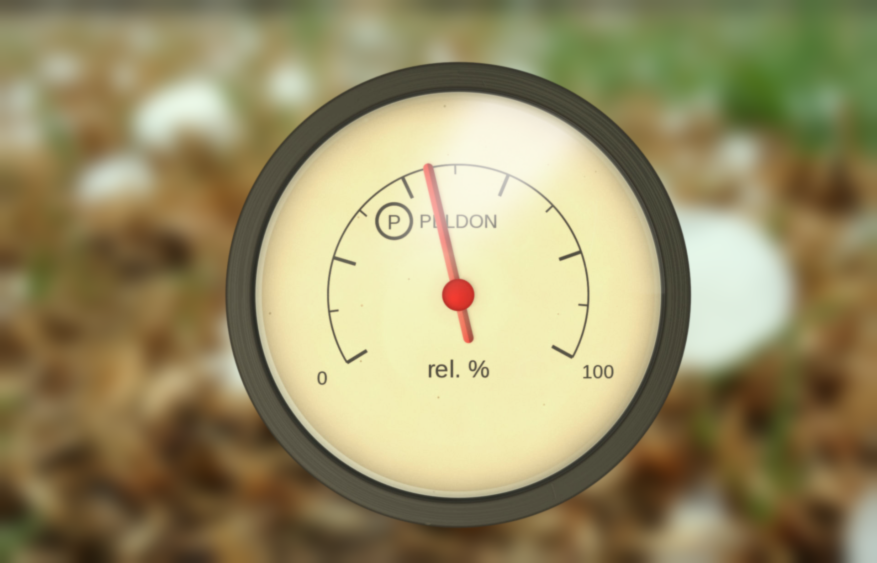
value=45 unit=%
